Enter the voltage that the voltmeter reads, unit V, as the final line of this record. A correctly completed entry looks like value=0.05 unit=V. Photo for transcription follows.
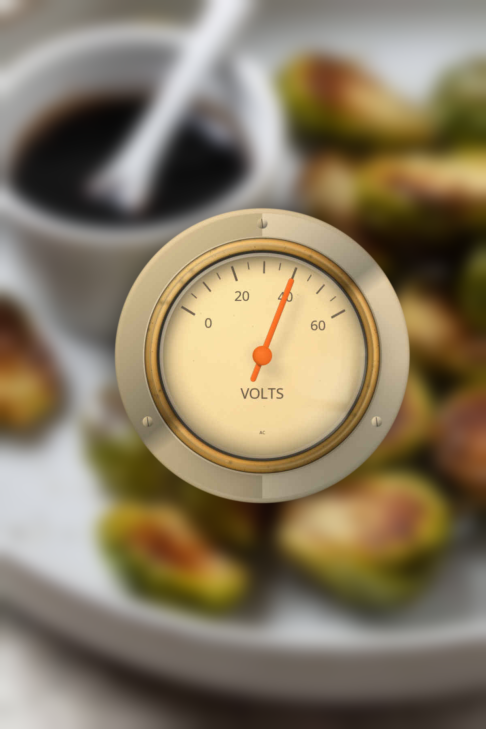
value=40 unit=V
